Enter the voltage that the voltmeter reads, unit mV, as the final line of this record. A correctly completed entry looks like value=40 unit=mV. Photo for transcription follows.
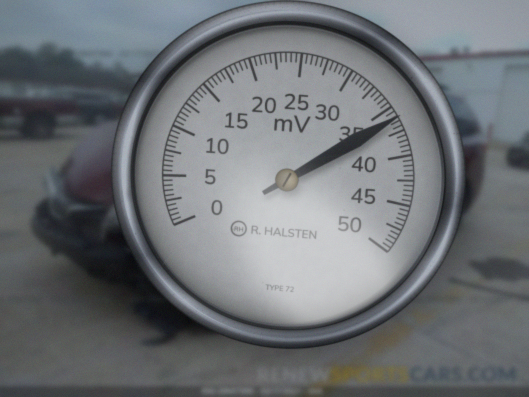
value=36 unit=mV
